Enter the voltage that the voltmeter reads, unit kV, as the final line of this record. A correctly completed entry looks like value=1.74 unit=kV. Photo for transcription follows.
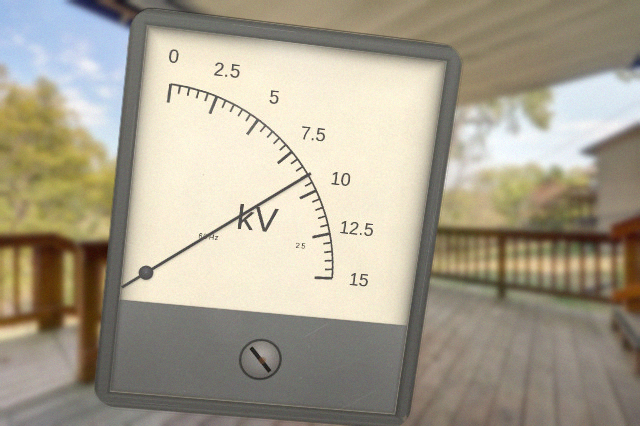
value=9 unit=kV
